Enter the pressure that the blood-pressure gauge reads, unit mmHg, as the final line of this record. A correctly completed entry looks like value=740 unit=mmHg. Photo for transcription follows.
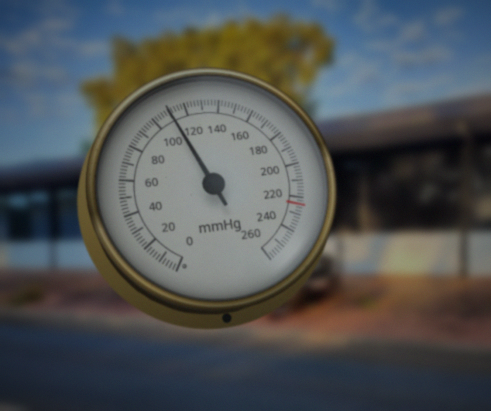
value=110 unit=mmHg
